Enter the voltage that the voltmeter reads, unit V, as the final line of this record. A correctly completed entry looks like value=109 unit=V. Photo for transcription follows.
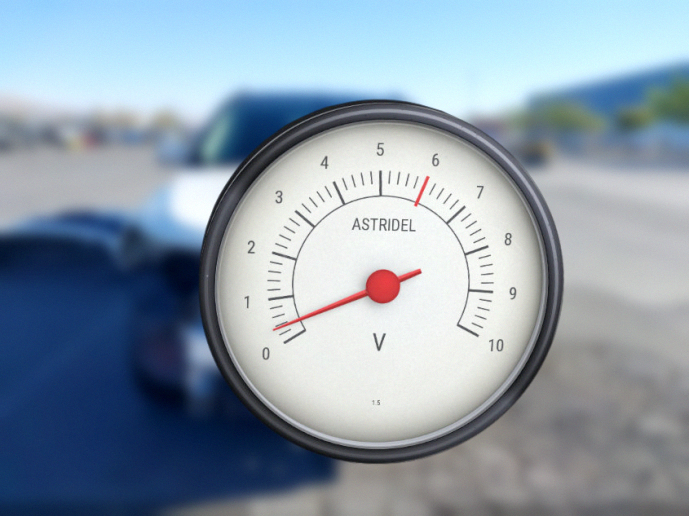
value=0.4 unit=V
